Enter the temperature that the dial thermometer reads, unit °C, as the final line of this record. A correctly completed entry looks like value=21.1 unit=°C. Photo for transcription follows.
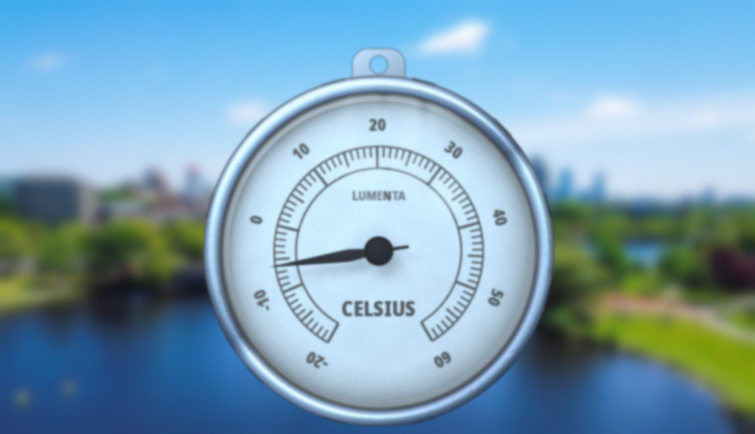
value=-6 unit=°C
